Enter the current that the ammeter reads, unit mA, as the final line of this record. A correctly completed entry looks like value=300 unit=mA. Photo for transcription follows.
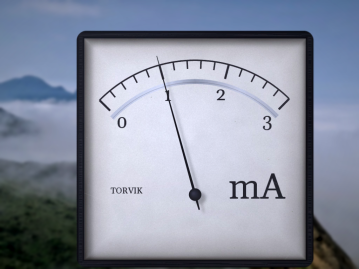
value=1 unit=mA
